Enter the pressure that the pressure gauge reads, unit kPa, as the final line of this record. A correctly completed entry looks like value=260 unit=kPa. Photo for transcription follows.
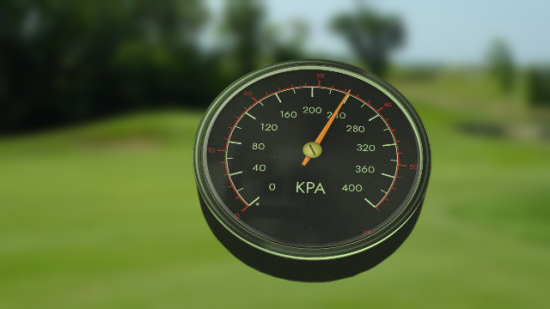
value=240 unit=kPa
